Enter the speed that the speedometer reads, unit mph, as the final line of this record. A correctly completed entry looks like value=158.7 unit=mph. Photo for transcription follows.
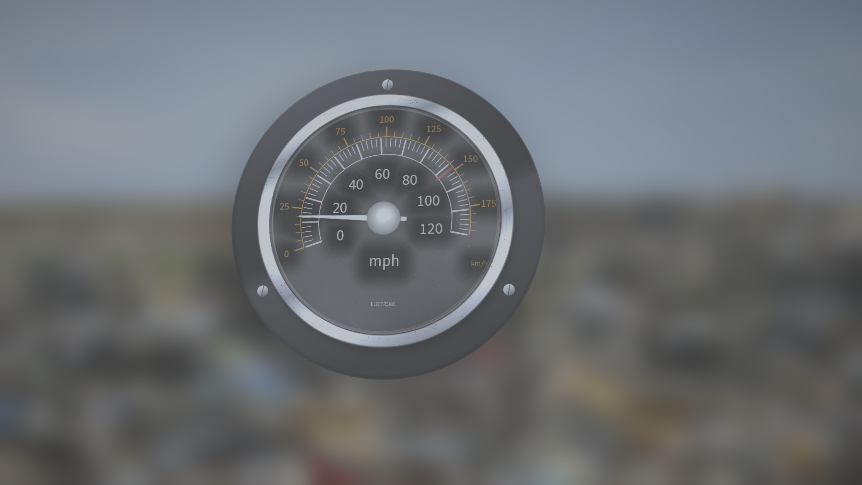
value=12 unit=mph
